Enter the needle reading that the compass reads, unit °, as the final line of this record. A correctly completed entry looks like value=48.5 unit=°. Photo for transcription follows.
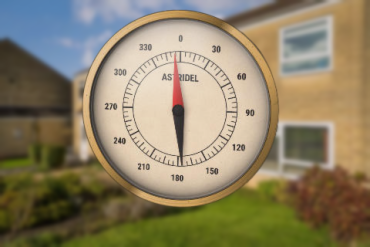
value=355 unit=°
